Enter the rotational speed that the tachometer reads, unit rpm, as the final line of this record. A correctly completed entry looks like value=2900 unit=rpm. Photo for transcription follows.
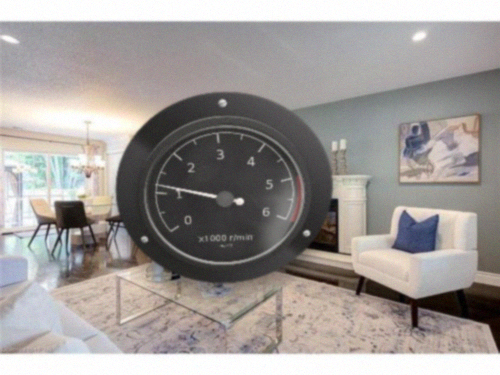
value=1250 unit=rpm
